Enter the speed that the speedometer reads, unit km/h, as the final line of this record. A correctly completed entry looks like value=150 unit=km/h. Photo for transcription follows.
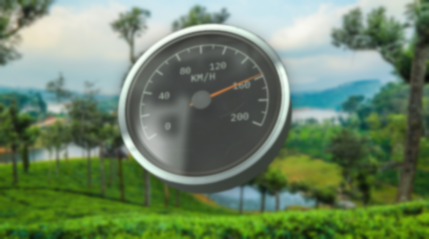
value=160 unit=km/h
